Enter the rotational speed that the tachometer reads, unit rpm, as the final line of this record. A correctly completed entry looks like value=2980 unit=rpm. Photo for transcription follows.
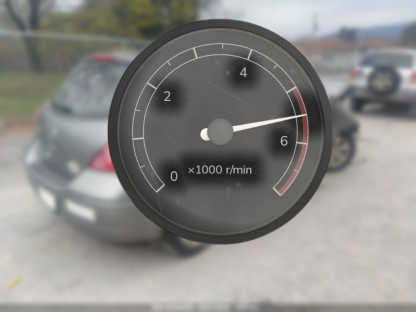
value=5500 unit=rpm
